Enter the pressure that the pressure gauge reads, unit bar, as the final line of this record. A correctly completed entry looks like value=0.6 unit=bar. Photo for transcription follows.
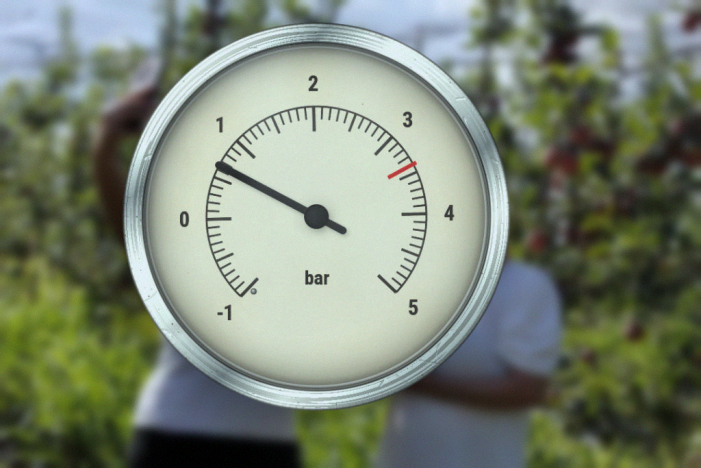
value=0.65 unit=bar
